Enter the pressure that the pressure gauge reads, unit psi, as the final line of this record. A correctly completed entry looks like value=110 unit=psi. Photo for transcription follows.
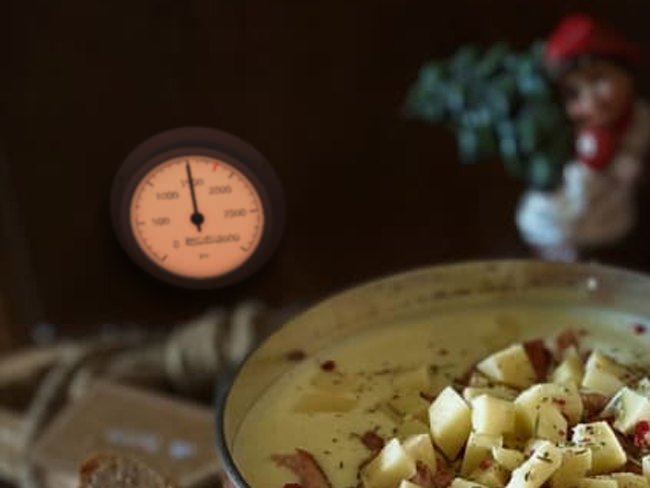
value=1500 unit=psi
